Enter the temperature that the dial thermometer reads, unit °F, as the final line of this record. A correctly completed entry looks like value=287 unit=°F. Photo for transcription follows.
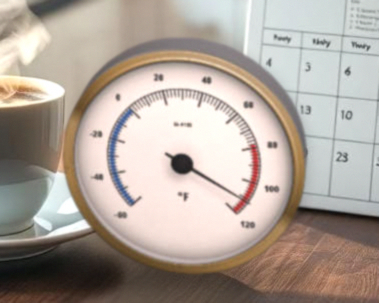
value=110 unit=°F
